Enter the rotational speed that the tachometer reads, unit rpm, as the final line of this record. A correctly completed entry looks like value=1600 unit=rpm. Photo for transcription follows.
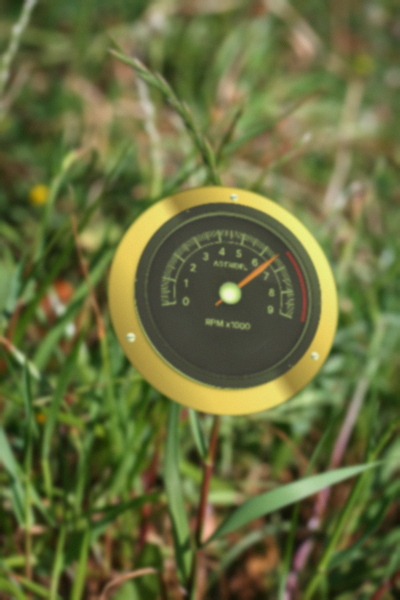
value=6500 unit=rpm
